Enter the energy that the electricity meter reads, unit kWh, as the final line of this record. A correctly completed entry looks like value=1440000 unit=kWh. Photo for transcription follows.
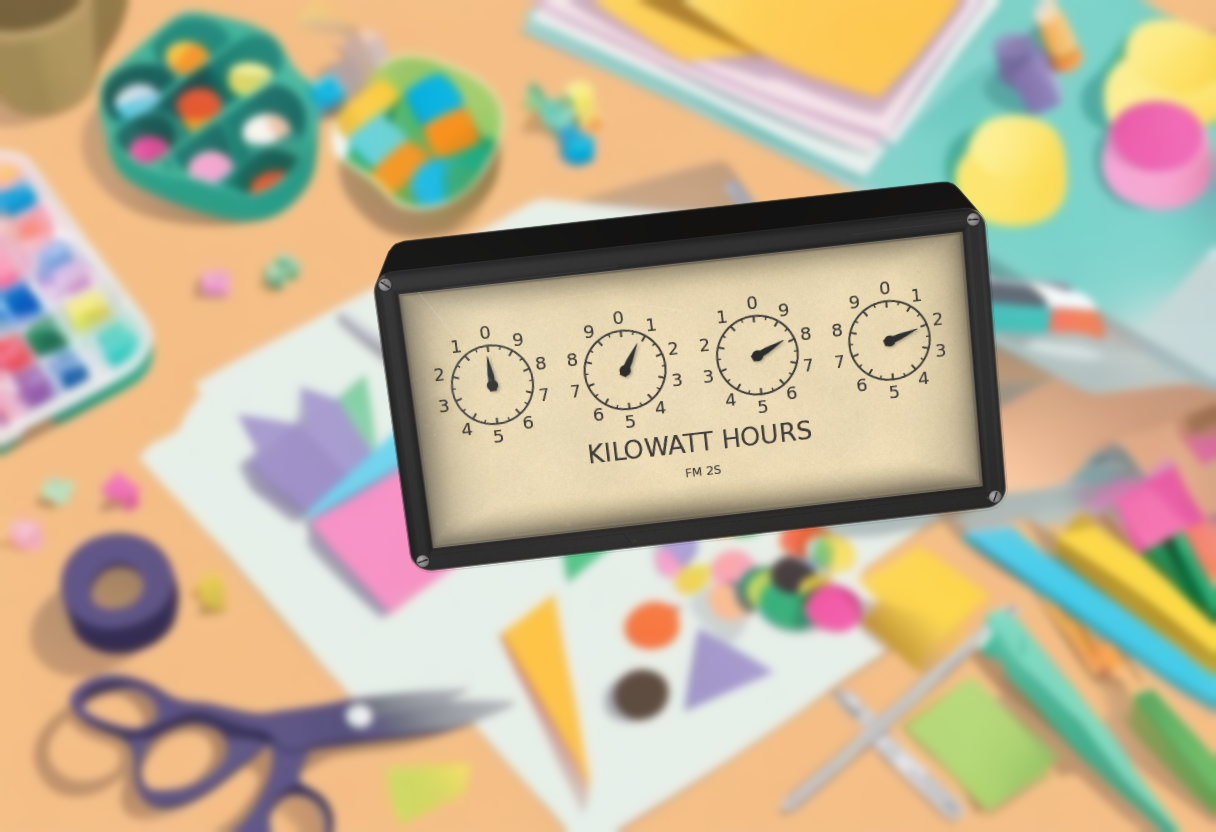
value=82 unit=kWh
